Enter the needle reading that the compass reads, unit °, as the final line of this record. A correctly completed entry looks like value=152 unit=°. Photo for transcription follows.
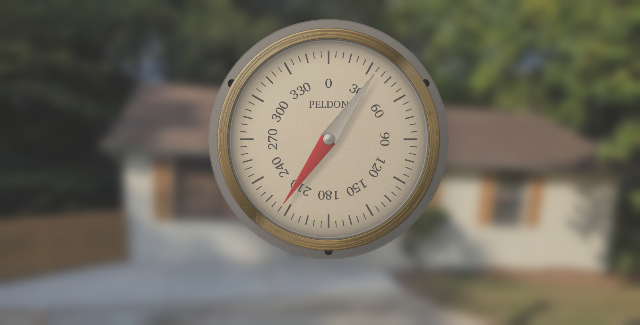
value=215 unit=°
